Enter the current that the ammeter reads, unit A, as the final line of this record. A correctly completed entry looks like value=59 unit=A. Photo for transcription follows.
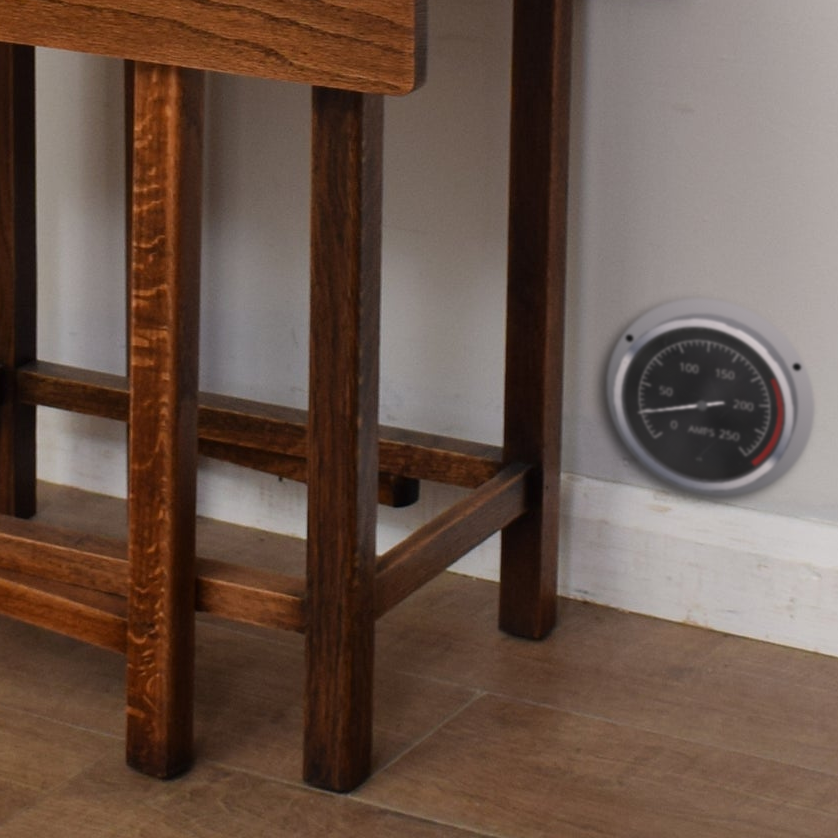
value=25 unit=A
